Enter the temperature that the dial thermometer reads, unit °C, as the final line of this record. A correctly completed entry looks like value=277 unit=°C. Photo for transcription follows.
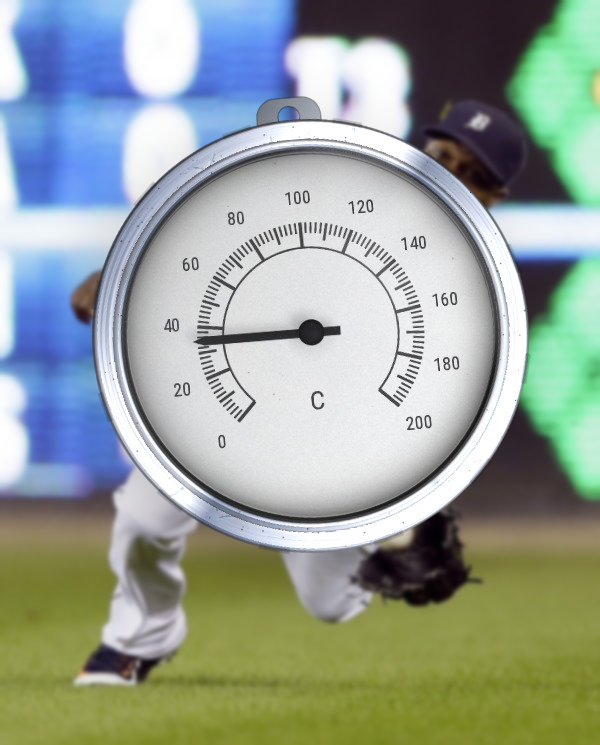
value=34 unit=°C
